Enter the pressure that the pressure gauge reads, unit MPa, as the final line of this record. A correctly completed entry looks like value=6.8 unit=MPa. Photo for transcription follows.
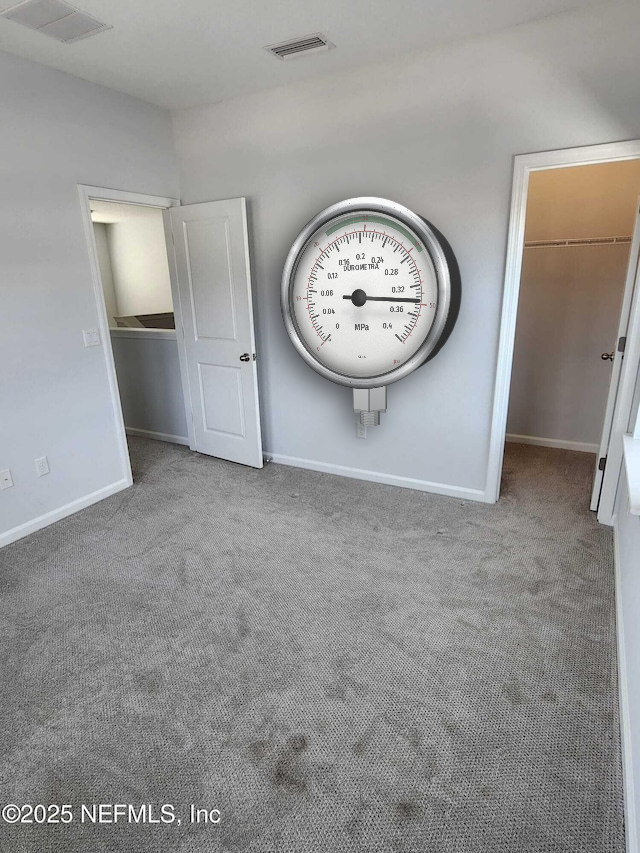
value=0.34 unit=MPa
